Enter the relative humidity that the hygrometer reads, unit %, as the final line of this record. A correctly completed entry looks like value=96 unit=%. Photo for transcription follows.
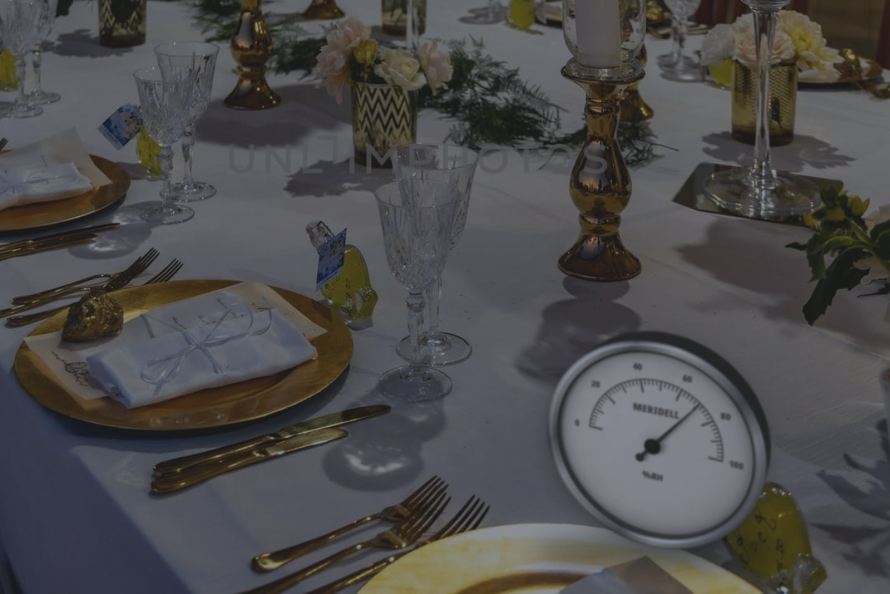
value=70 unit=%
